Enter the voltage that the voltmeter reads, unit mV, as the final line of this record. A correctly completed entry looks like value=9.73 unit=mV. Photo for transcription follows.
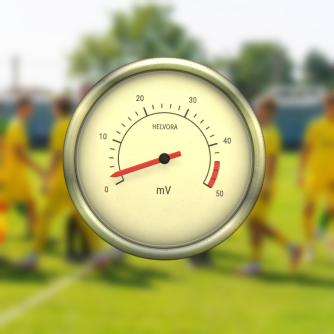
value=2 unit=mV
